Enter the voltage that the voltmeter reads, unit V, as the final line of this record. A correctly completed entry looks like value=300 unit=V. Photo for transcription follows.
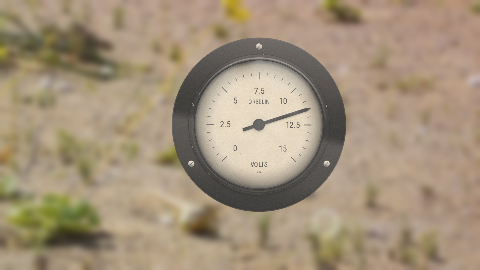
value=11.5 unit=V
